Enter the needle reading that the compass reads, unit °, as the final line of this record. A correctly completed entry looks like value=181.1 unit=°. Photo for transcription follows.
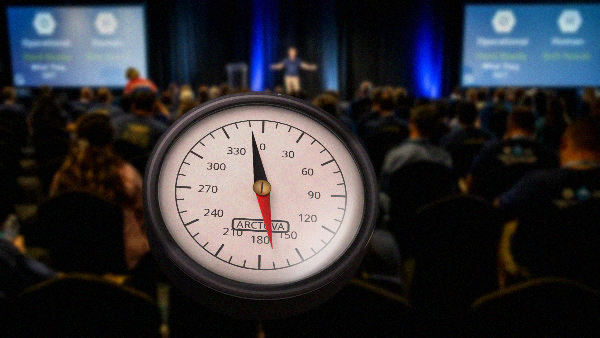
value=170 unit=°
